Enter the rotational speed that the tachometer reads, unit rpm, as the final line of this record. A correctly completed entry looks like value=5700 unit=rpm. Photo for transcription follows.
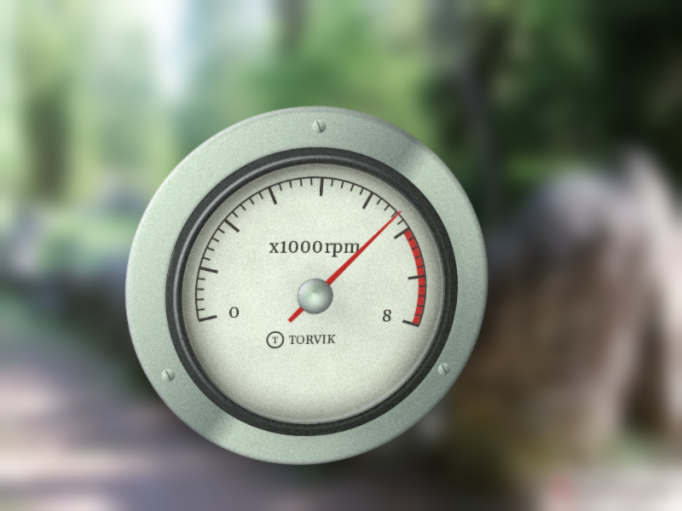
value=5600 unit=rpm
